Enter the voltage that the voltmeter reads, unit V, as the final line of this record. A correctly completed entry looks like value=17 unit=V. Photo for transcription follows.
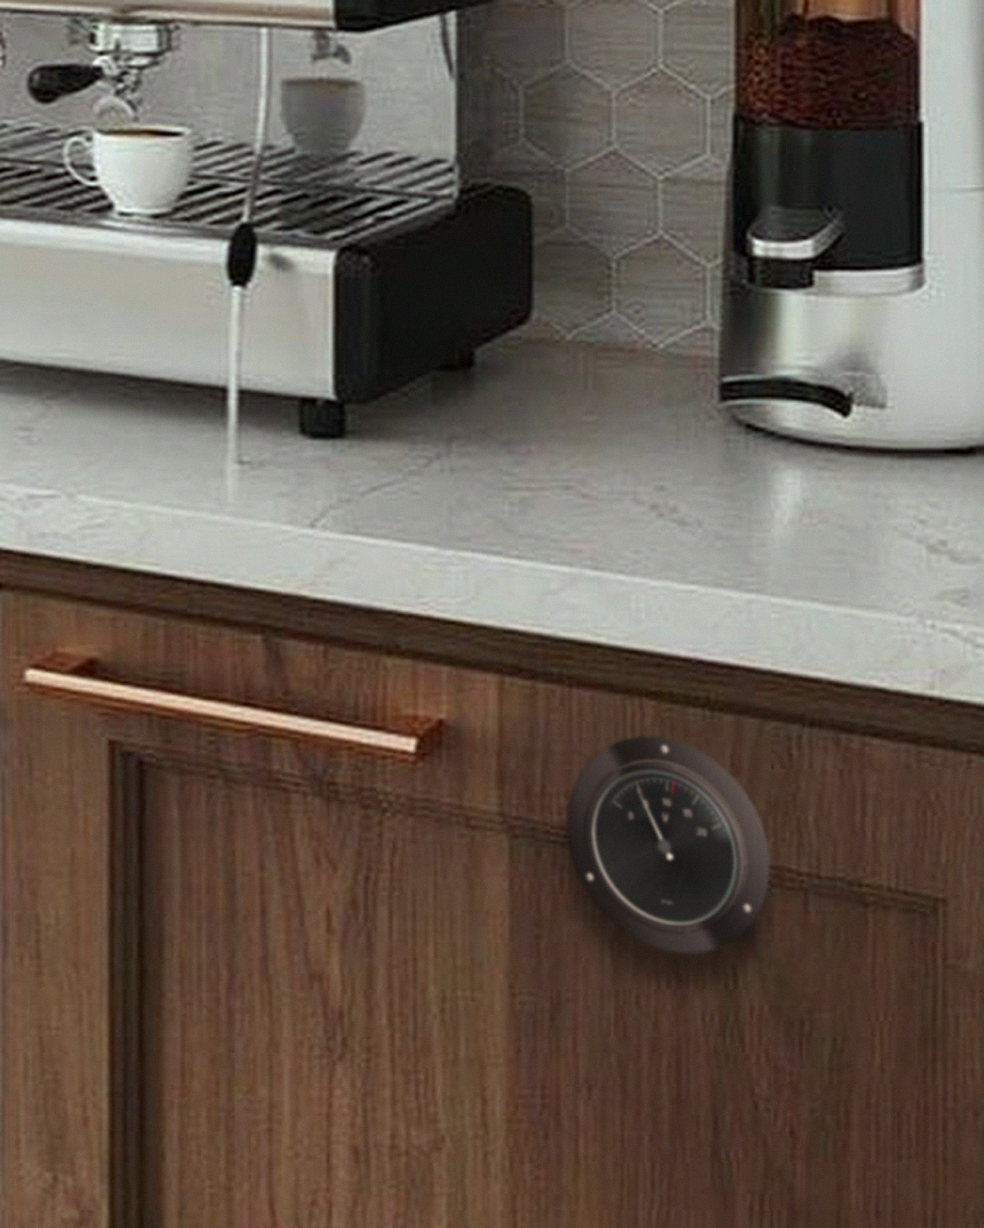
value=5 unit=V
